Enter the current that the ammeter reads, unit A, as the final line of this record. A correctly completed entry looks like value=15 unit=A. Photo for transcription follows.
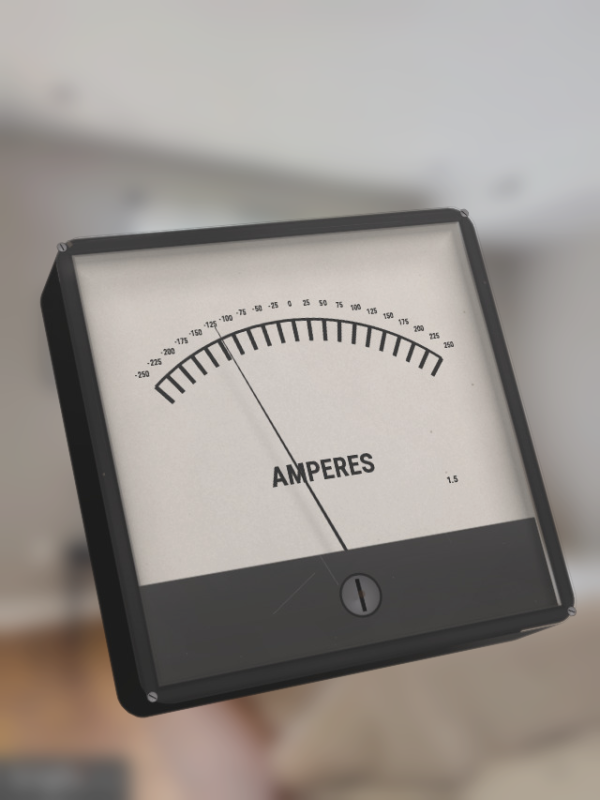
value=-125 unit=A
